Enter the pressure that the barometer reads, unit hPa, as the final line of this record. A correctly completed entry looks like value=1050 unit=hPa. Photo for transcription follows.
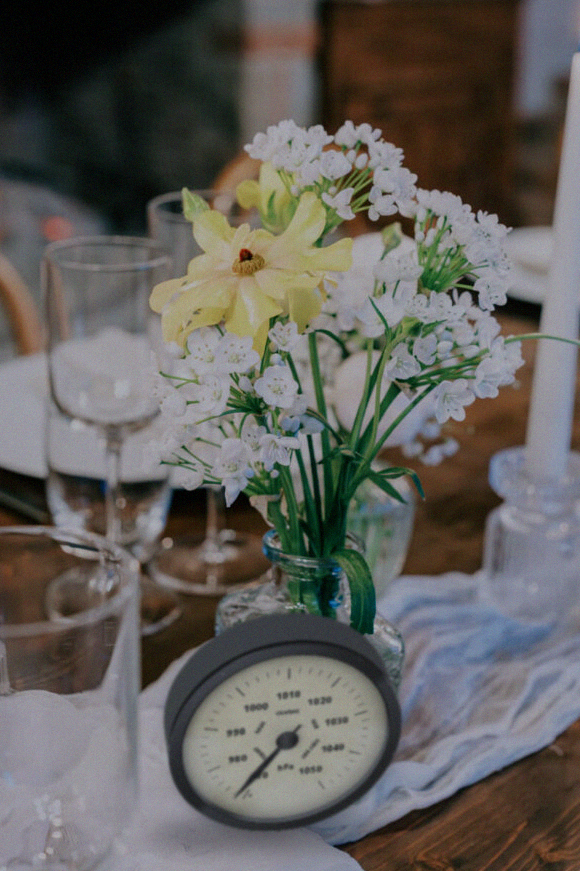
value=972 unit=hPa
